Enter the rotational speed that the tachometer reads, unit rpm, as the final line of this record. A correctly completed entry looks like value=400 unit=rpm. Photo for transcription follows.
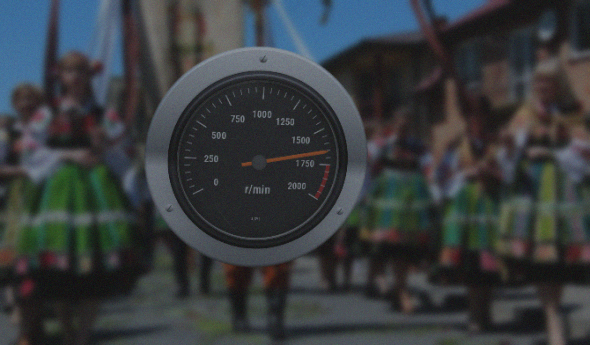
value=1650 unit=rpm
